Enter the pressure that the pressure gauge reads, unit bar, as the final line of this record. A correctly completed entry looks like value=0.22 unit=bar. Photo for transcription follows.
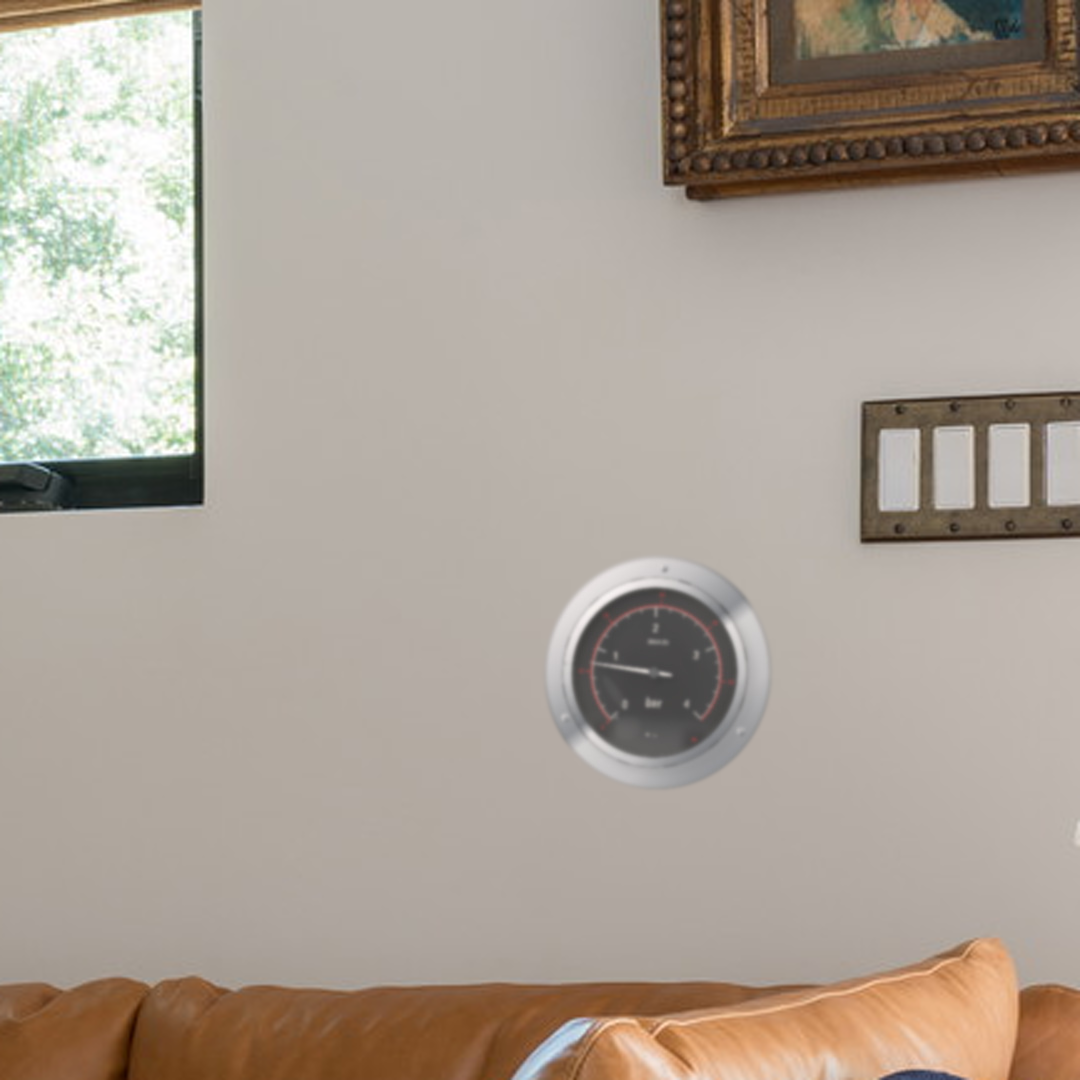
value=0.8 unit=bar
